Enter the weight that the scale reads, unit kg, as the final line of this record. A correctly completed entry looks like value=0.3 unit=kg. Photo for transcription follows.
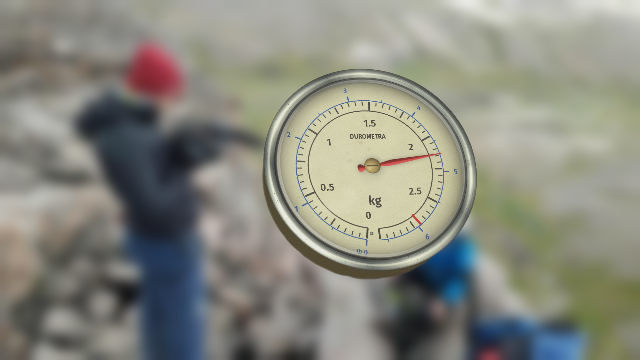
value=2.15 unit=kg
